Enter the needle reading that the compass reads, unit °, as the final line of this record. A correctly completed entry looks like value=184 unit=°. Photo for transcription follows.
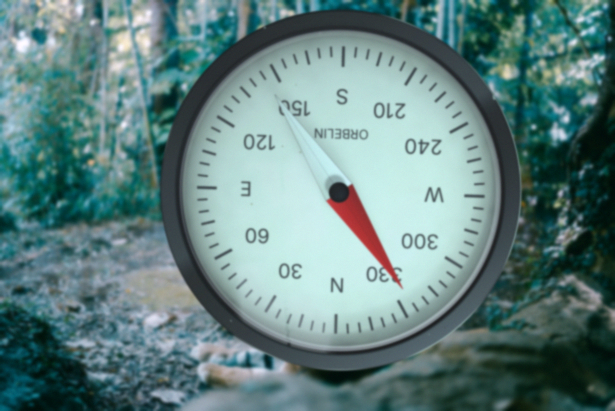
value=325 unit=°
